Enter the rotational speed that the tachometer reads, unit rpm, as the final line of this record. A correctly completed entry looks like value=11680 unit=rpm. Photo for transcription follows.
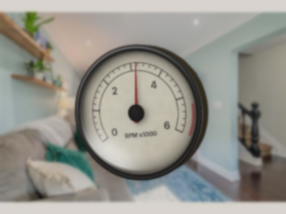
value=3200 unit=rpm
